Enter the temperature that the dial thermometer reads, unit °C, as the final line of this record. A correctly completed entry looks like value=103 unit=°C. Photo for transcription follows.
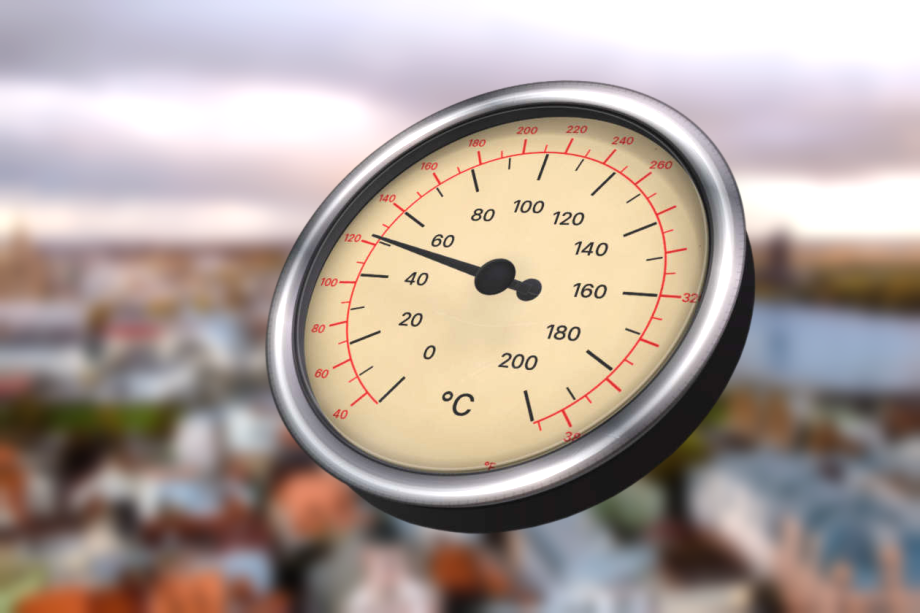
value=50 unit=°C
